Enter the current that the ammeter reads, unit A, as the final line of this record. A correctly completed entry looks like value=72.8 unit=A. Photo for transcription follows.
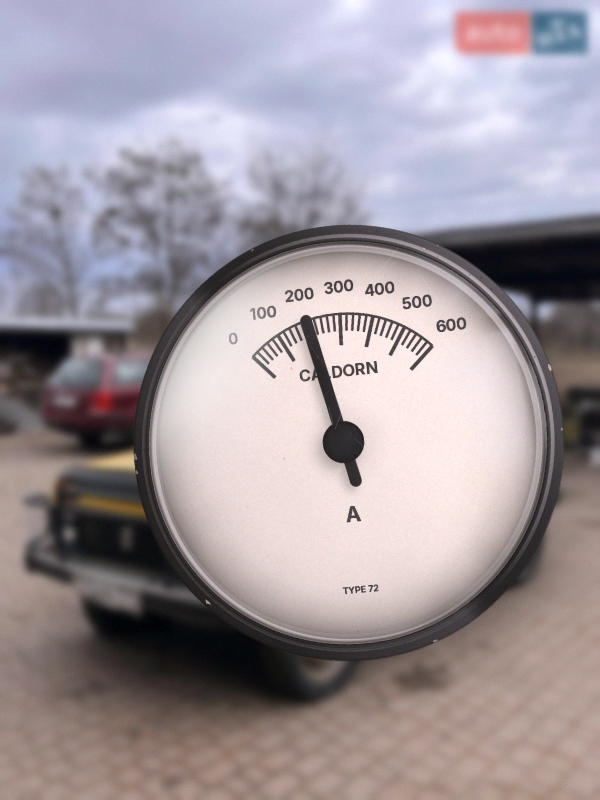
value=200 unit=A
